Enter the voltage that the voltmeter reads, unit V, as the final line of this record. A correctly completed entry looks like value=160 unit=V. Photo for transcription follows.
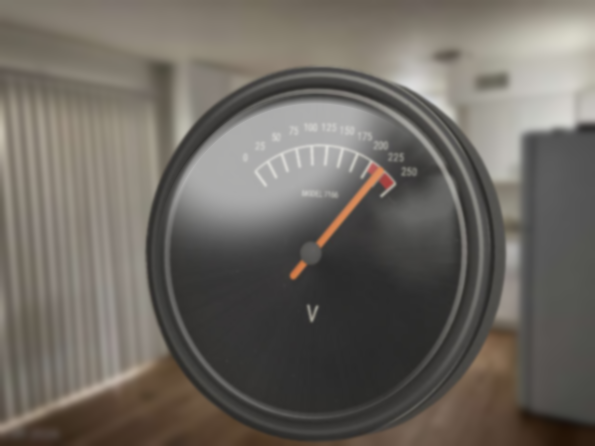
value=225 unit=V
